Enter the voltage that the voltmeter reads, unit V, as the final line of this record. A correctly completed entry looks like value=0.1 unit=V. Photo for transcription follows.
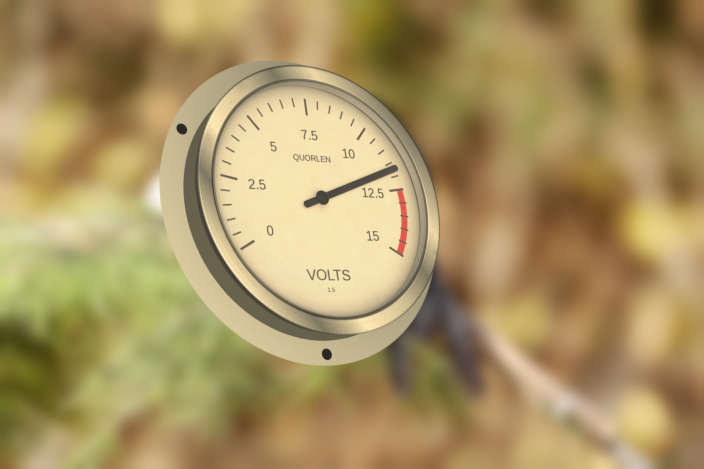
value=11.75 unit=V
